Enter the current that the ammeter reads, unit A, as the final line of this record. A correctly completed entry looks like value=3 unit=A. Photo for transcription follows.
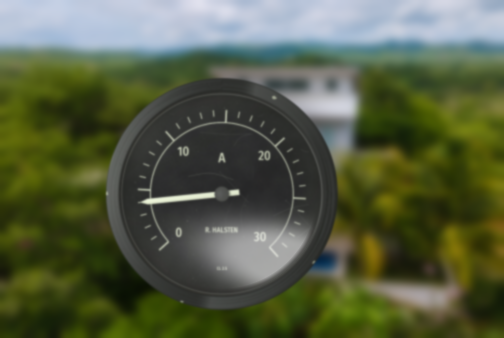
value=4 unit=A
